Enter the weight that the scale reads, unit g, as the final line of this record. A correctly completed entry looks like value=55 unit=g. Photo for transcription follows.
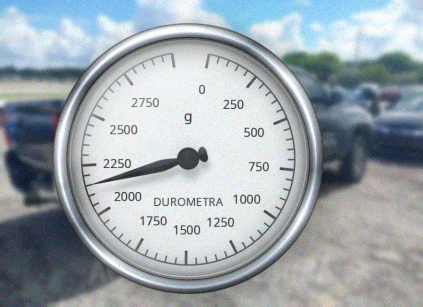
value=2150 unit=g
